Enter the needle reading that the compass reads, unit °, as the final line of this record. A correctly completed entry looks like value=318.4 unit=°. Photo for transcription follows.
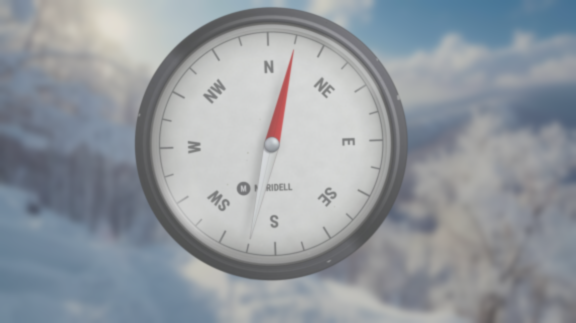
value=15 unit=°
